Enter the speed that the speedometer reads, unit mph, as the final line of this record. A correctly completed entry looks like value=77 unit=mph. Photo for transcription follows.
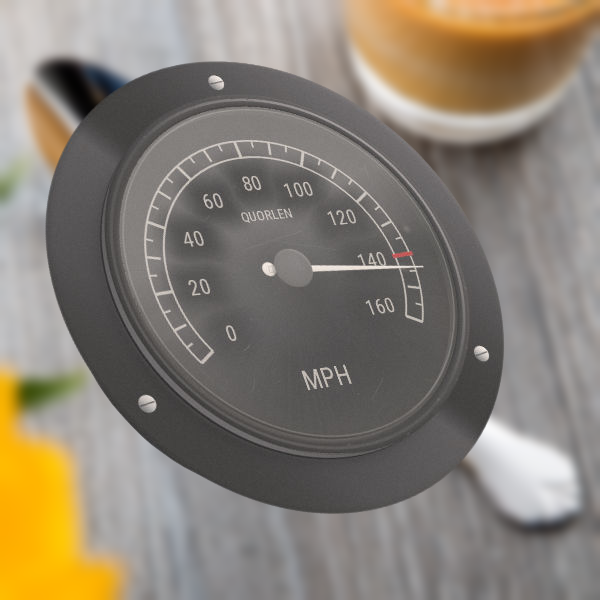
value=145 unit=mph
